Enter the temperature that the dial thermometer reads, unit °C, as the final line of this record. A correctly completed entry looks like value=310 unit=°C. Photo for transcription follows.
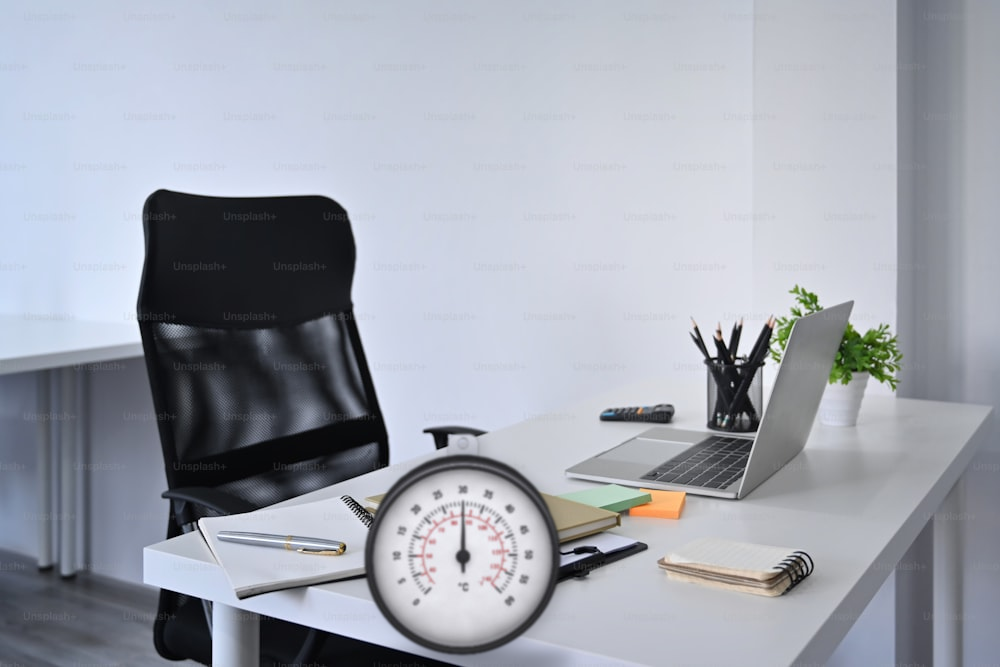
value=30 unit=°C
